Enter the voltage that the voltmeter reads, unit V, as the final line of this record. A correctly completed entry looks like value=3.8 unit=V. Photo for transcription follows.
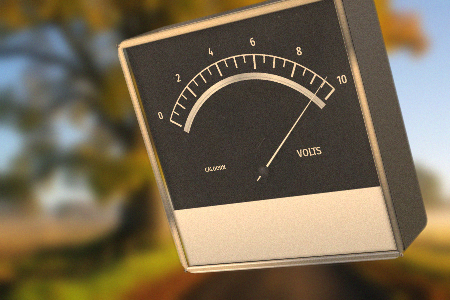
value=9.5 unit=V
